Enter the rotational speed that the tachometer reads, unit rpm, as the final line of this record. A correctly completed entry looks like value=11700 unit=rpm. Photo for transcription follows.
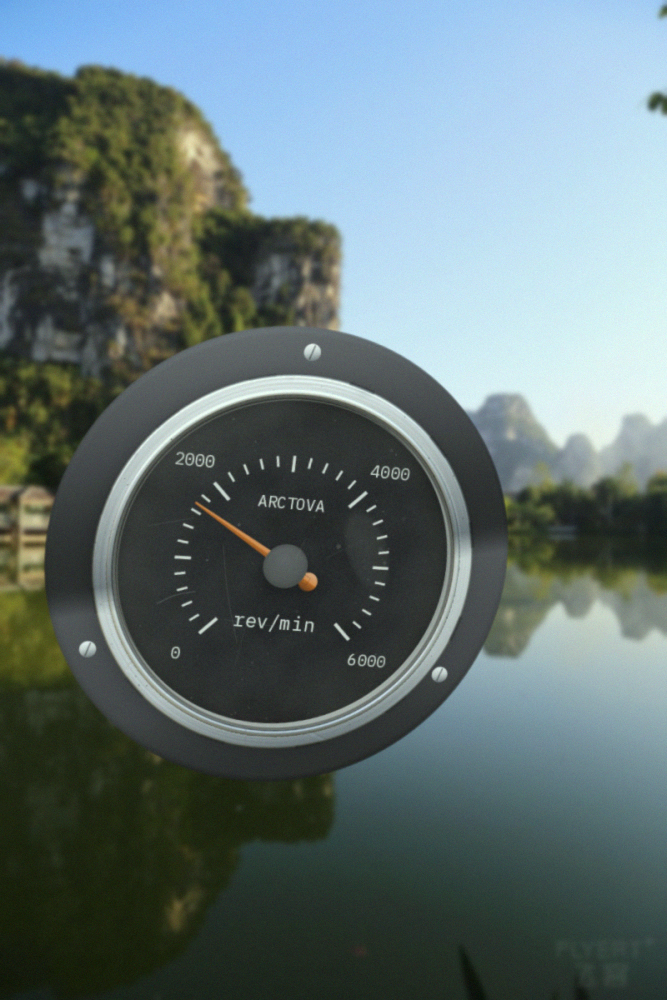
value=1700 unit=rpm
